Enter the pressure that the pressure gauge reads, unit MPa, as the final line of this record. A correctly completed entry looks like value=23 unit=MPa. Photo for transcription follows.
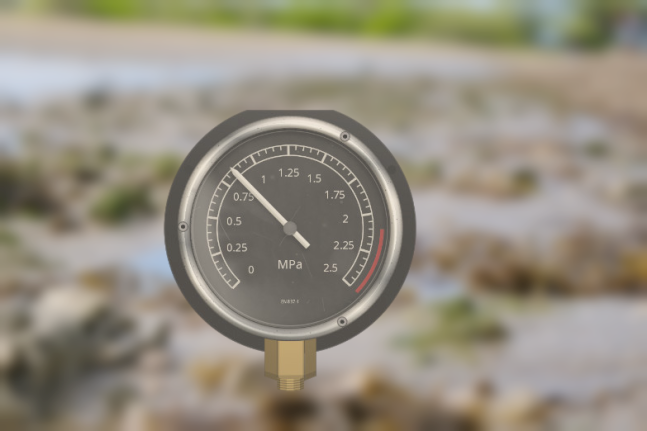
value=0.85 unit=MPa
